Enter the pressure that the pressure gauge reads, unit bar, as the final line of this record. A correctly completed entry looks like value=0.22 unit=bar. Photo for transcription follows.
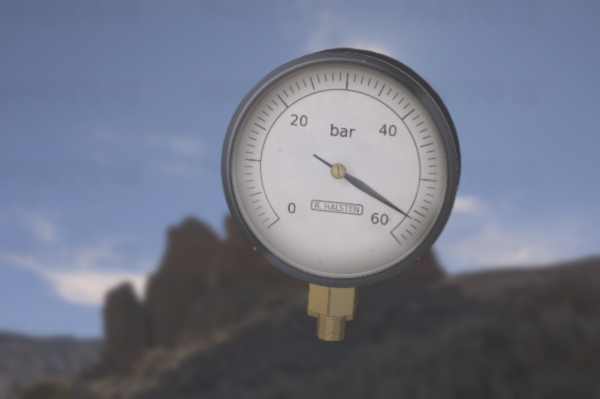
value=56 unit=bar
